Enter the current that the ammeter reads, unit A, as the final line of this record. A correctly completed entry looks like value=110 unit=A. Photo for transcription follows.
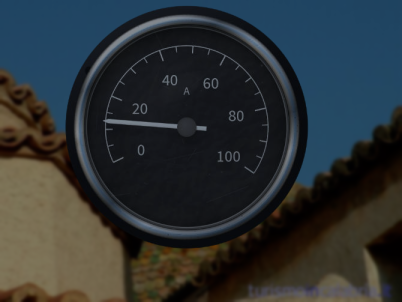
value=12.5 unit=A
